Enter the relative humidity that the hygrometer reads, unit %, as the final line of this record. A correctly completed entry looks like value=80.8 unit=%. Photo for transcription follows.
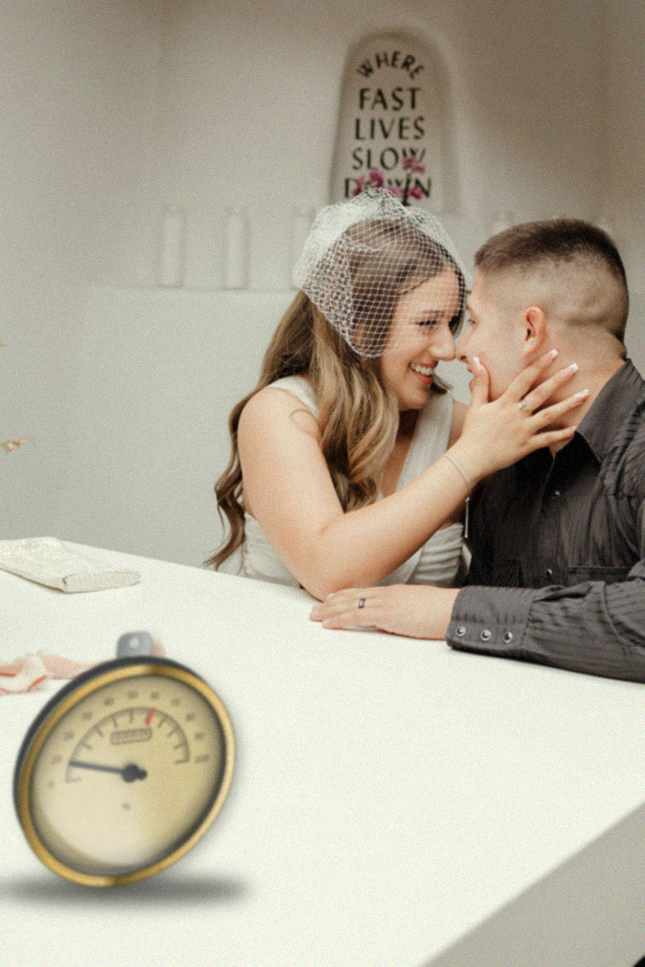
value=10 unit=%
